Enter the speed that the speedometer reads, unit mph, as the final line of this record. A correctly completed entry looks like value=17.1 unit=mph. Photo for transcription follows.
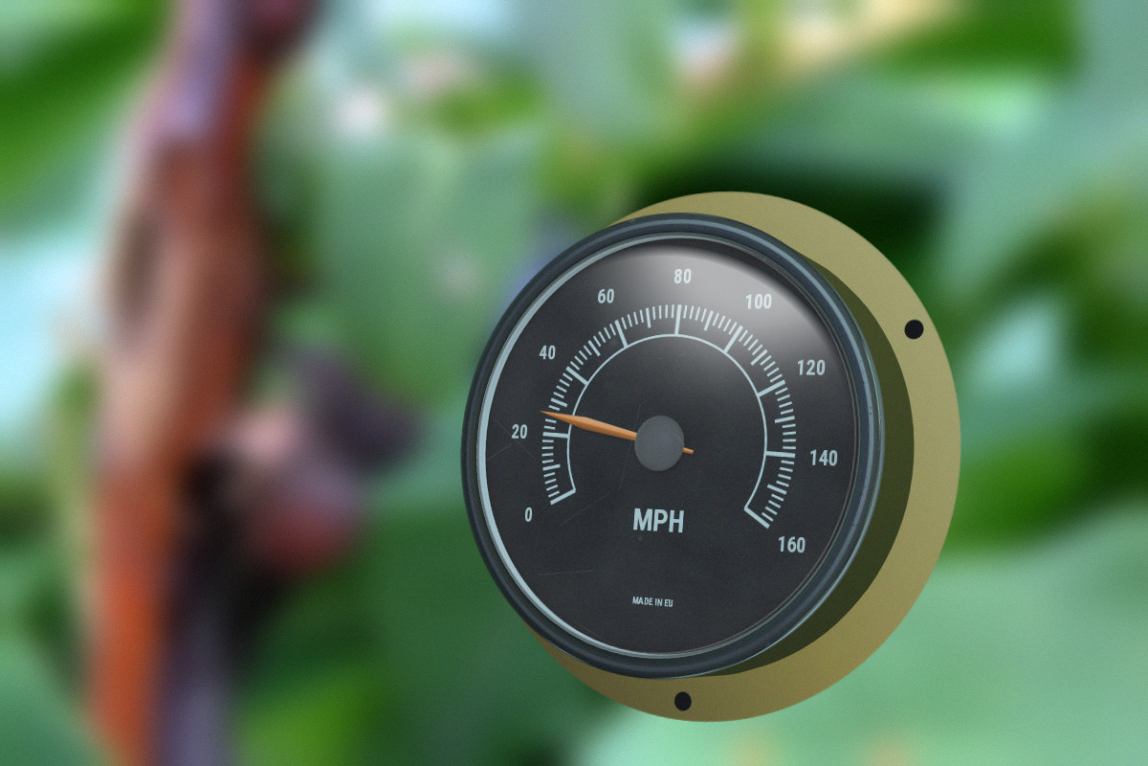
value=26 unit=mph
